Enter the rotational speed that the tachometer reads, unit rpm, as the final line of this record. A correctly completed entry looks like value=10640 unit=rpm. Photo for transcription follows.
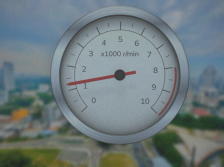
value=1250 unit=rpm
